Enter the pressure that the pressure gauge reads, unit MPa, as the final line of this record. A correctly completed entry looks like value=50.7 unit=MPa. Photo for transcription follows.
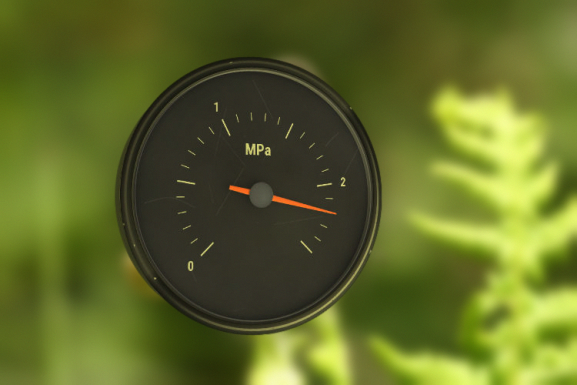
value=2.2 unit=MPa
